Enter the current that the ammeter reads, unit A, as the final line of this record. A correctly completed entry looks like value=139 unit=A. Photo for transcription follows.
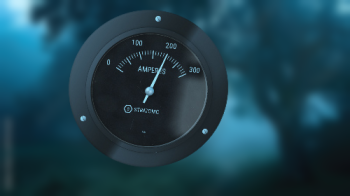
value=200 unit=A
